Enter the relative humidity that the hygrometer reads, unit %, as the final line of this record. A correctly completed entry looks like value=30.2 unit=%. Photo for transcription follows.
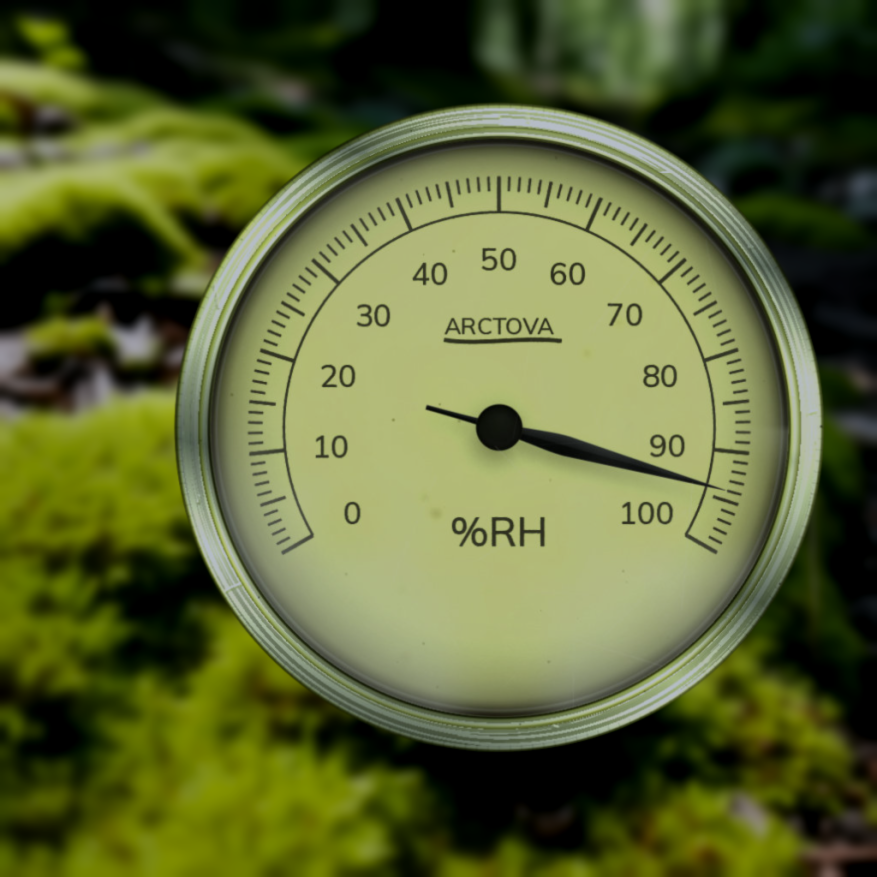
value=94 unit=%
